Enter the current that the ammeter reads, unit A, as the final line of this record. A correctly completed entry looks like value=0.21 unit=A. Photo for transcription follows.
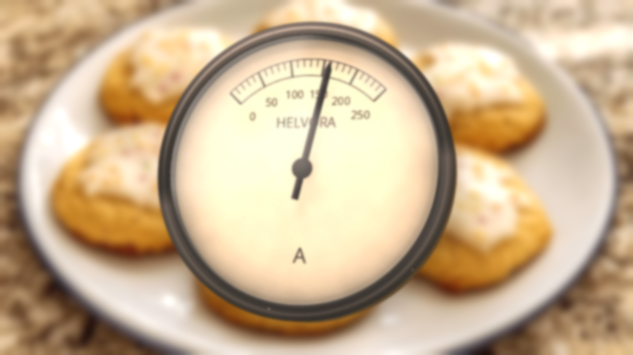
value=160 unit=A
